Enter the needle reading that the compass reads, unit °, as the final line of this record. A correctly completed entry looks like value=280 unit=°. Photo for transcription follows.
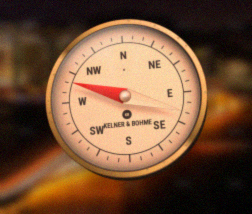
value=290 unit=°
